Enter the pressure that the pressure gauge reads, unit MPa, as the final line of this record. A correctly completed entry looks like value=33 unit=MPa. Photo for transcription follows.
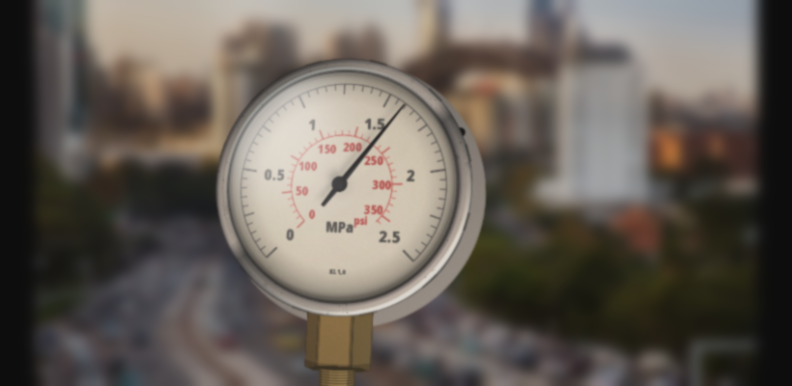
value=1.6 unit=MPa
